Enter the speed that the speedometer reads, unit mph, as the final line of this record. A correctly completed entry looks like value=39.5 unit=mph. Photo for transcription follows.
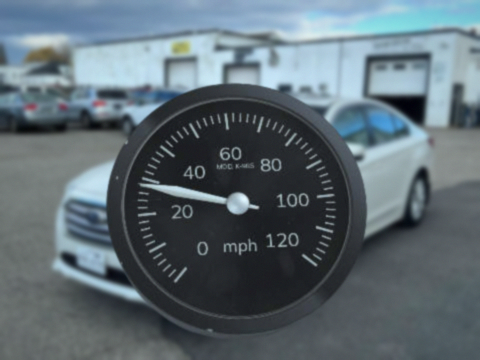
value=28 unit=mph
